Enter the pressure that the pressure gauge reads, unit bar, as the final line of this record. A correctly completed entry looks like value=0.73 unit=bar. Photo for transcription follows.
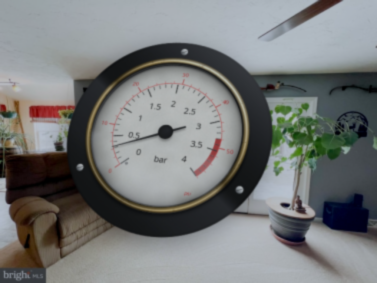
value=0.3 unit=bar
